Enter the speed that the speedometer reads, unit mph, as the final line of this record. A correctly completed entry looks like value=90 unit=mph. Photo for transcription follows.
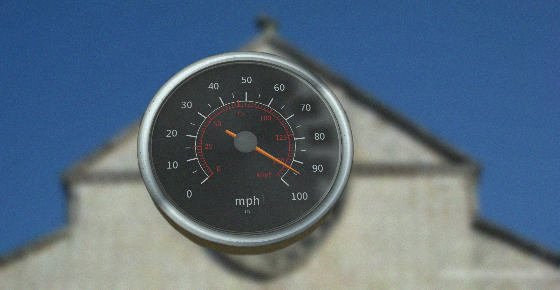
value=95 unit=mph
